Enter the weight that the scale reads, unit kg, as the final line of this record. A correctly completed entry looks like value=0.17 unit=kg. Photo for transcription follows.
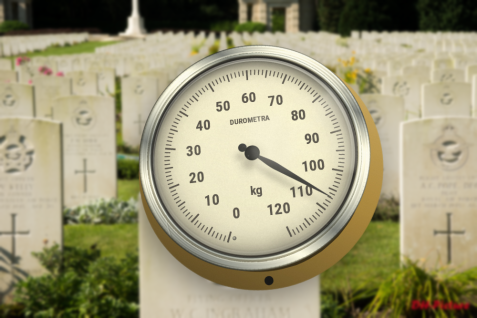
value=107 unit=kg
